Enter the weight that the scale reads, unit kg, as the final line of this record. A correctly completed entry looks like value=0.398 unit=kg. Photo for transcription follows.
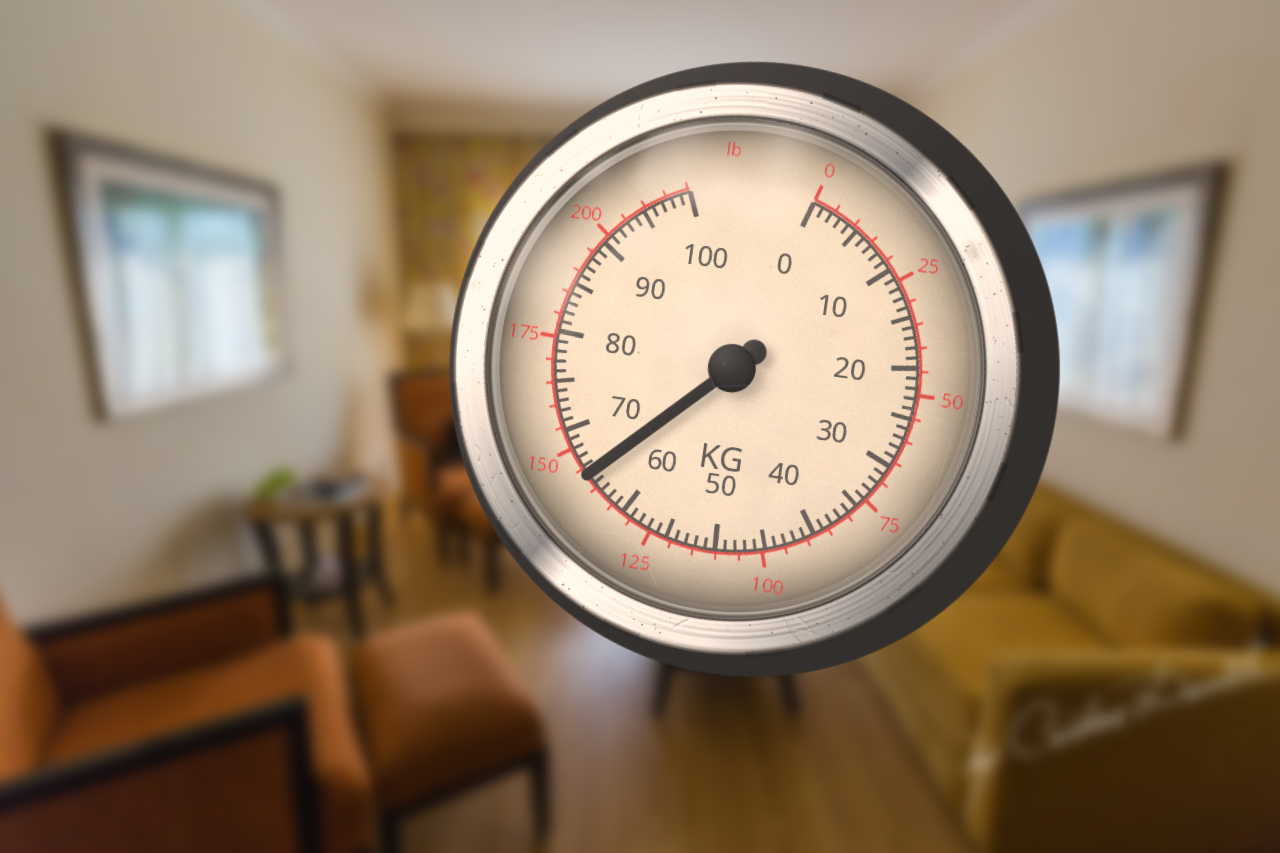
value=65 unit=kg
